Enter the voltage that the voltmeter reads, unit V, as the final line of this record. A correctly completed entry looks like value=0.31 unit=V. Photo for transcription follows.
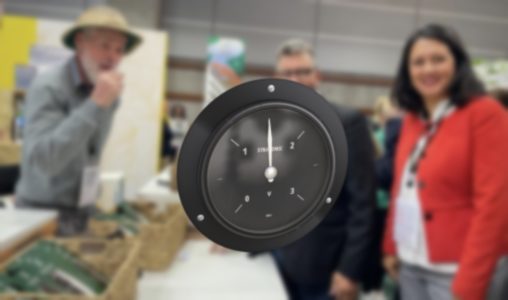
value=1.5 unit=V
